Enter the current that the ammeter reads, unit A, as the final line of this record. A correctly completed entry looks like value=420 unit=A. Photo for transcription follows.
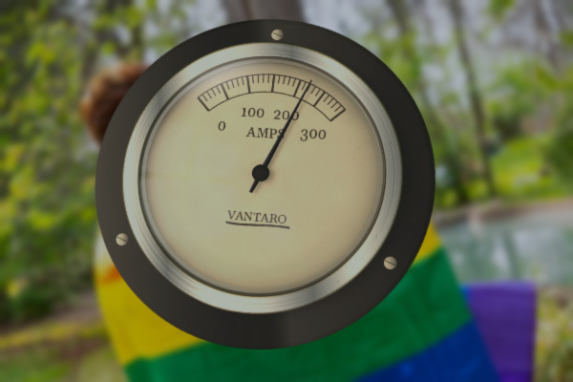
value=220 unit=A
